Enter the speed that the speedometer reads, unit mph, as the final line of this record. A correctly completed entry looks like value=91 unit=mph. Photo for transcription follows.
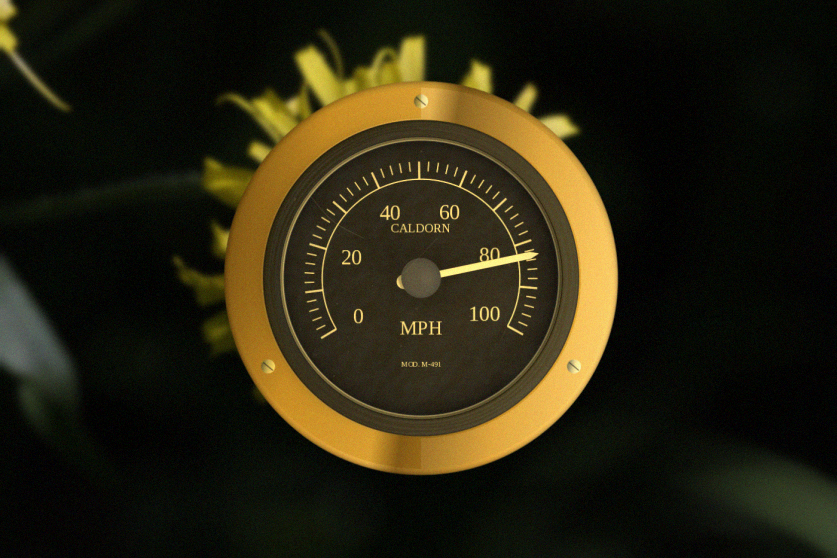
value=83 unit=mph
